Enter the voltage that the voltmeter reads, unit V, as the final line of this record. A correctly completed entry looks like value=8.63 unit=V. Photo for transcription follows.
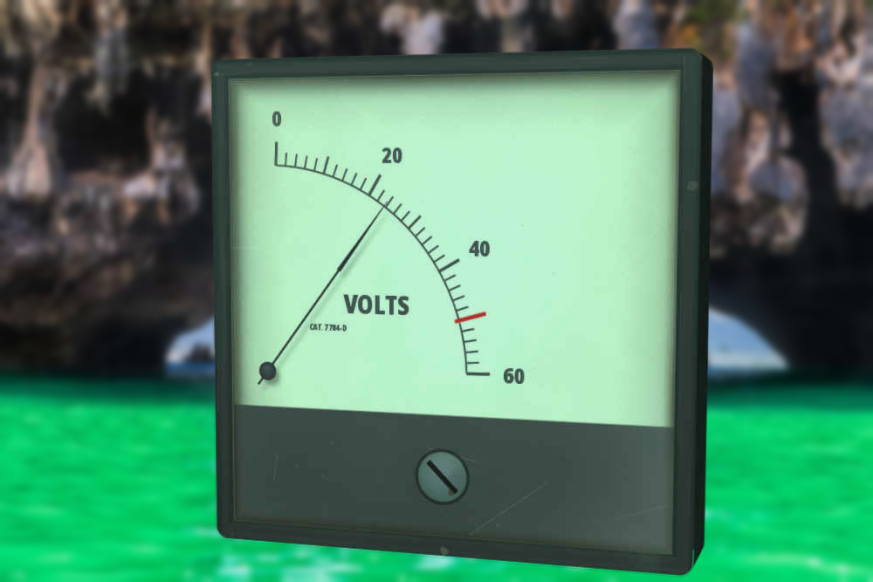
value=24 unit=V
